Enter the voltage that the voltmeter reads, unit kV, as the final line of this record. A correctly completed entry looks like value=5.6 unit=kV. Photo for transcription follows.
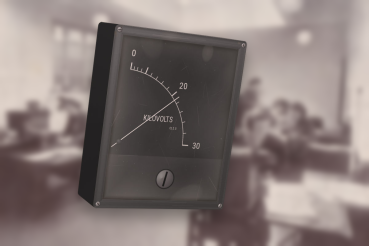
value=21 unit=kV
